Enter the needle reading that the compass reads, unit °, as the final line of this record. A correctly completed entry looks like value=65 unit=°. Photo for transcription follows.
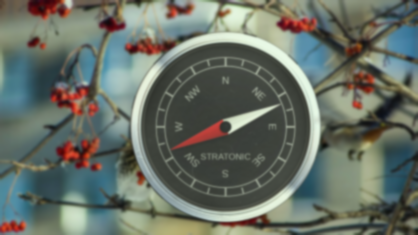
value=247.5 unit=°
